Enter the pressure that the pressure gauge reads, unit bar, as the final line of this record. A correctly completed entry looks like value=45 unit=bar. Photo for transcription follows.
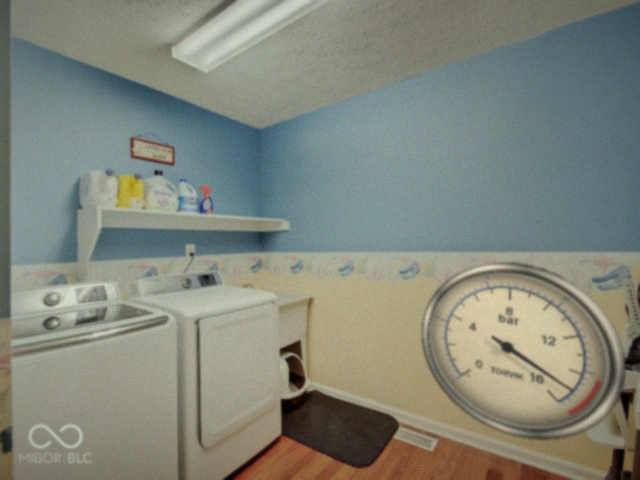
value=15 unit=bar
